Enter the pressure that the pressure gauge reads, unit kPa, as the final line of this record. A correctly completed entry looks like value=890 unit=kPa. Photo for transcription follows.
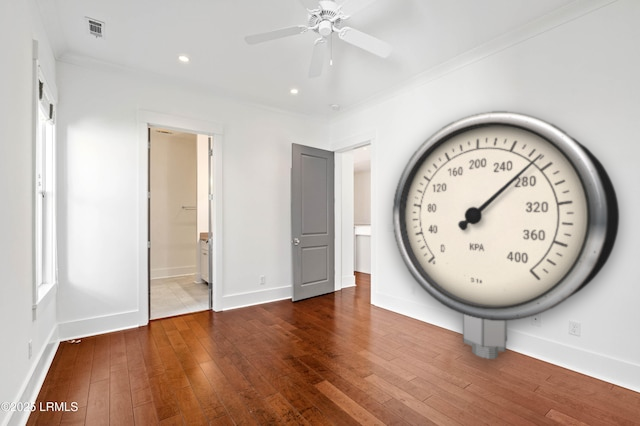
value=270 unit=kPa
